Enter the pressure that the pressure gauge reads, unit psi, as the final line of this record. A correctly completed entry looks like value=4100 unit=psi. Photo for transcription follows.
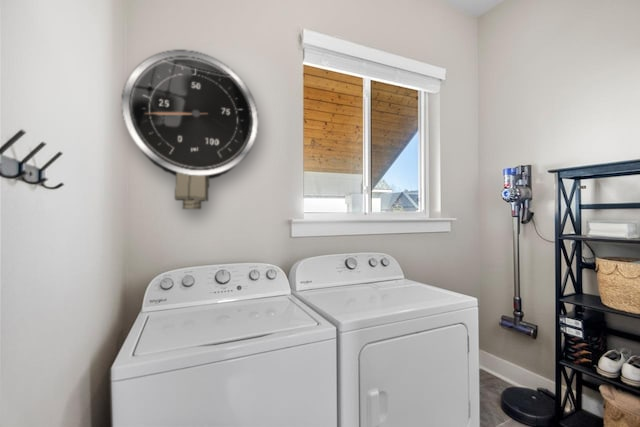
value=17.5 unit=psi
